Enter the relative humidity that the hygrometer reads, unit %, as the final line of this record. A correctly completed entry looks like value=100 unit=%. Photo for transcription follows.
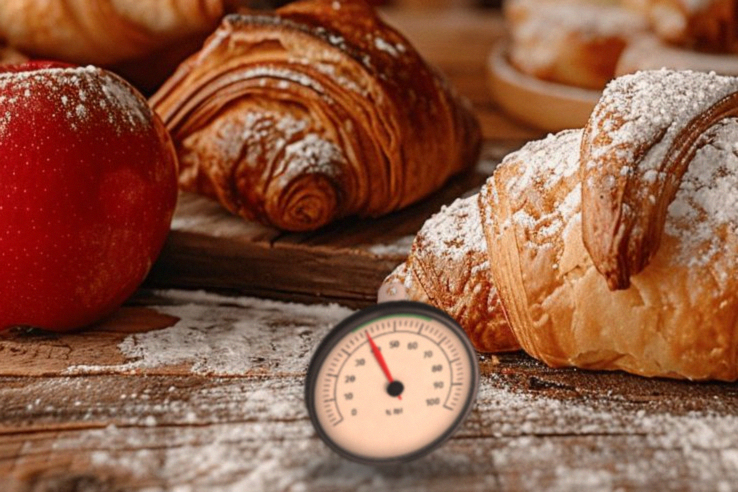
value=40 unit=%
